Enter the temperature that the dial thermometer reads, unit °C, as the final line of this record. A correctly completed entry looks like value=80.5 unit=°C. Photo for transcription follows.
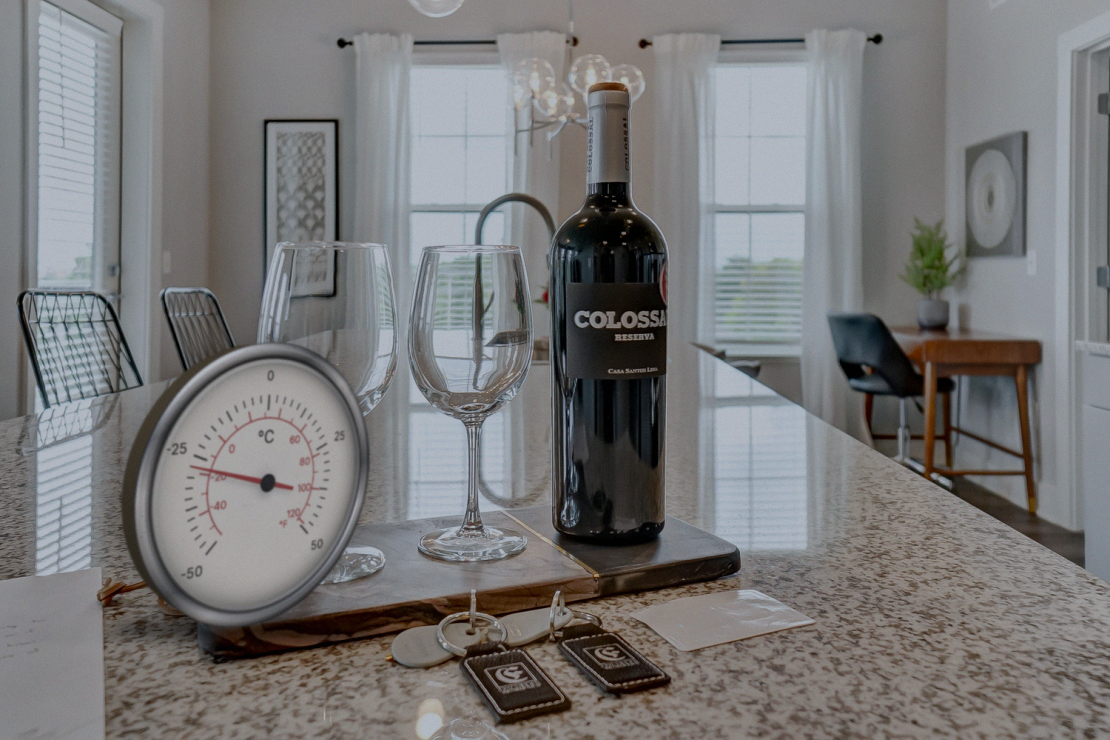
value=-27.5 unit=°C
